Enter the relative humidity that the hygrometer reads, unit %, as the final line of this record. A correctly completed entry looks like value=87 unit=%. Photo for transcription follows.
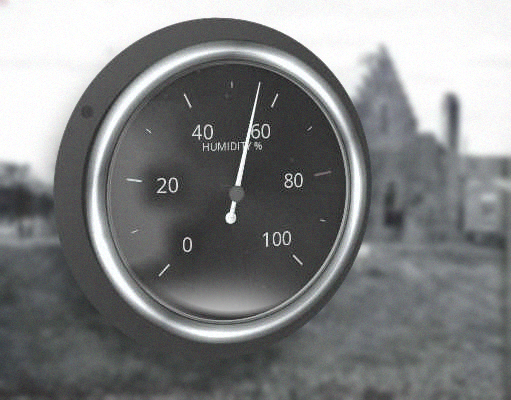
value=55 unit=%
